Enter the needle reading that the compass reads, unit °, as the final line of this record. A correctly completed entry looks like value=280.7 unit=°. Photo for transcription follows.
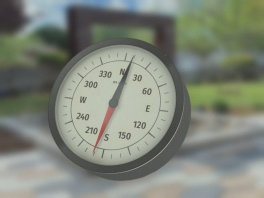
value=190 unit=°
